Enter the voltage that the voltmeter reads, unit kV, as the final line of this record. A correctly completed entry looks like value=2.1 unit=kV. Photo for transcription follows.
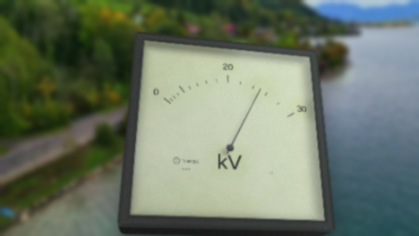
value=25 unit=kV
